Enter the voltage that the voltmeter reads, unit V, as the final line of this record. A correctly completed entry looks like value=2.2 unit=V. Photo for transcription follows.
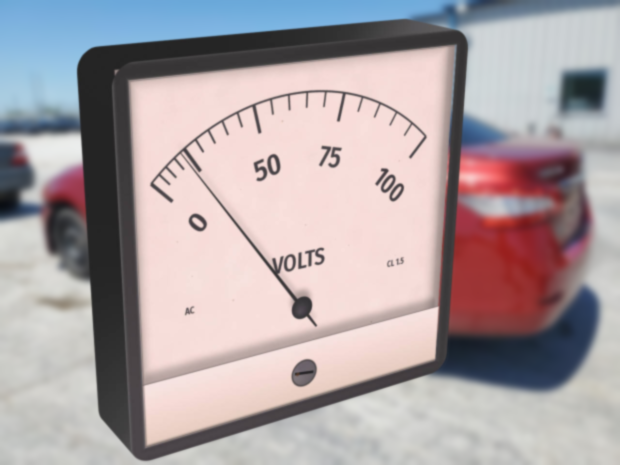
value=22.5 unit=V
